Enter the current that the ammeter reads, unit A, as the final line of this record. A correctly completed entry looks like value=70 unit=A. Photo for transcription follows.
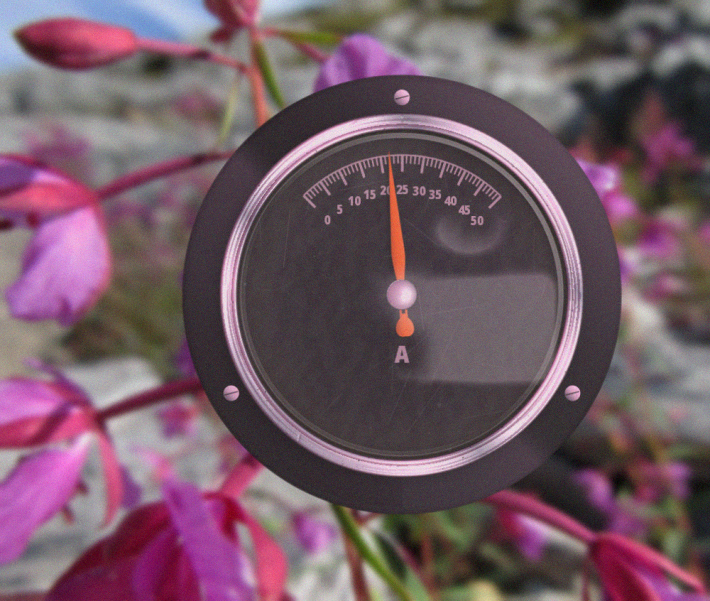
value=22 unit=A
